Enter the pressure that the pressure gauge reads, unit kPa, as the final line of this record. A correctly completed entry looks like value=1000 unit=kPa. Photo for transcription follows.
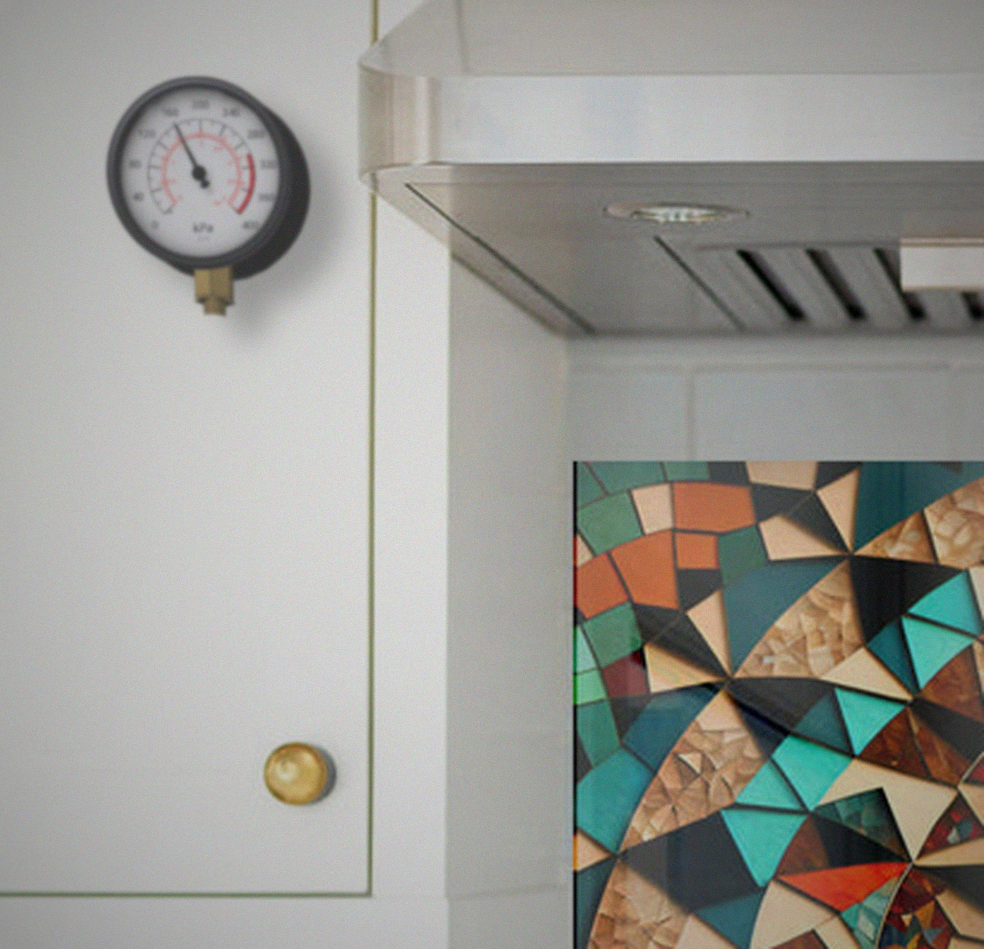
value=160 unit=kPa
